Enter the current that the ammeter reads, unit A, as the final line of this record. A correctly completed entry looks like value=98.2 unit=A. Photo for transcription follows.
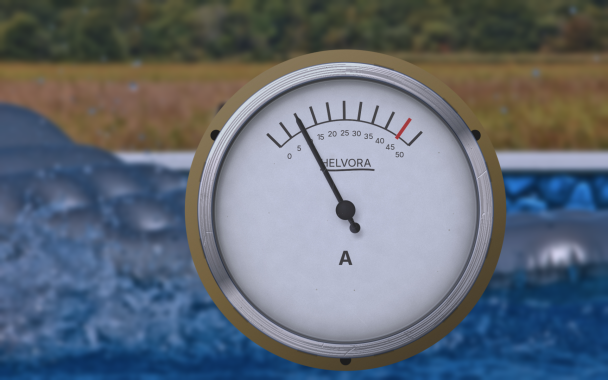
value=10 unit=A
